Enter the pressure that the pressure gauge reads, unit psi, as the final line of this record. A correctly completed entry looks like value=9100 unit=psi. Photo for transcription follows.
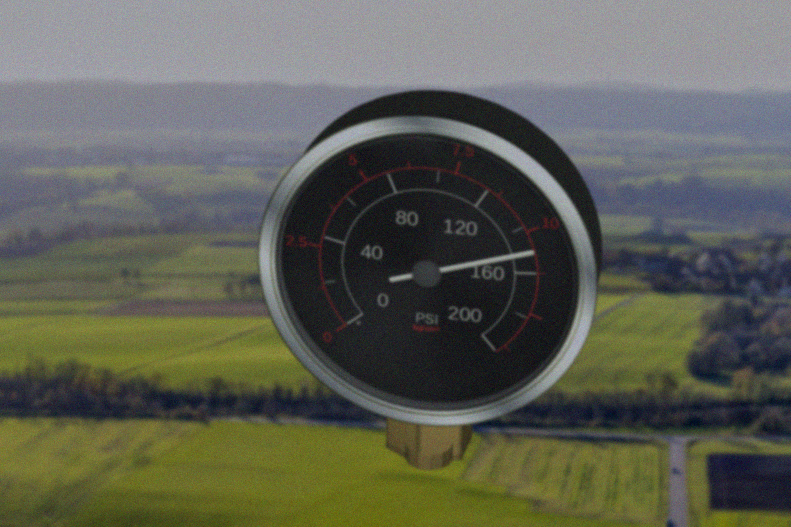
value=150 unit=psi
